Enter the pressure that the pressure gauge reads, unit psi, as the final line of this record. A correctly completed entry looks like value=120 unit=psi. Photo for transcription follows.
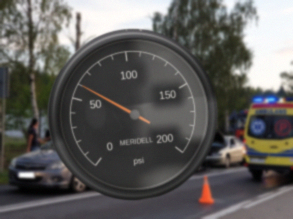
value=60 unit=psi
